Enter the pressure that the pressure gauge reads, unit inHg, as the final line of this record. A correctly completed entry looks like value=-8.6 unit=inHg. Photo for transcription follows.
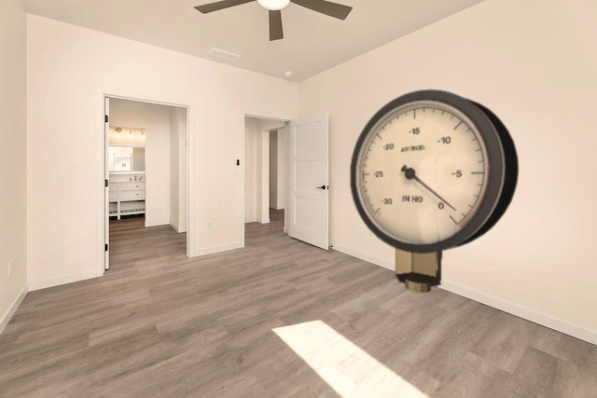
value=-1 unit=inHg
